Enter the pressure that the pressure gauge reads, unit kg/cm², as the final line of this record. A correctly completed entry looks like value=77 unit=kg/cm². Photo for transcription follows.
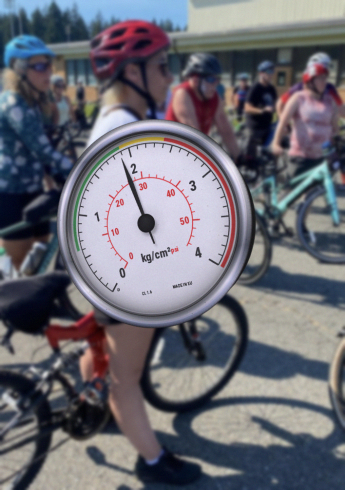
value=1.9 unit=kg/cm²
